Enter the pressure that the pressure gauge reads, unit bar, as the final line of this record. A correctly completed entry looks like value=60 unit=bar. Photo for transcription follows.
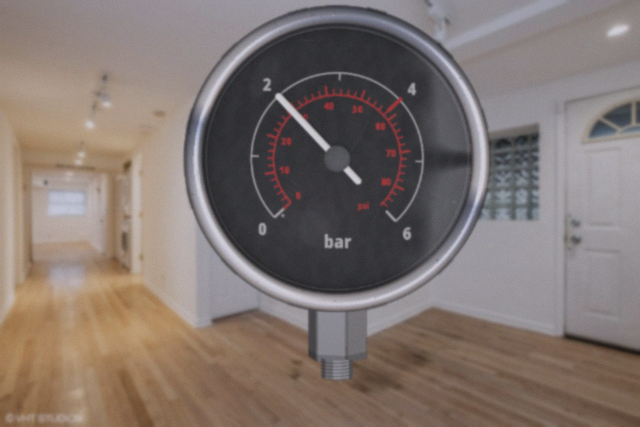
value=2 unit=bar
